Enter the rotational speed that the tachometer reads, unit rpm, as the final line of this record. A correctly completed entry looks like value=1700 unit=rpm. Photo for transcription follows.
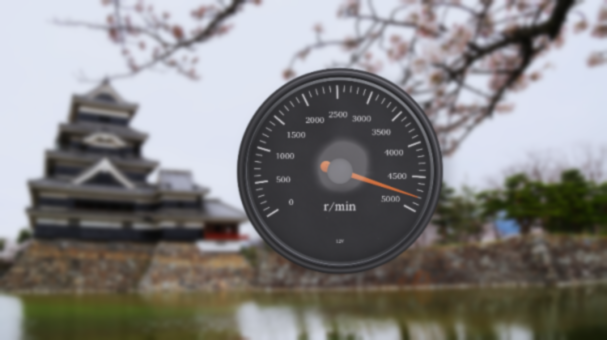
value=4800 unit=rpm
